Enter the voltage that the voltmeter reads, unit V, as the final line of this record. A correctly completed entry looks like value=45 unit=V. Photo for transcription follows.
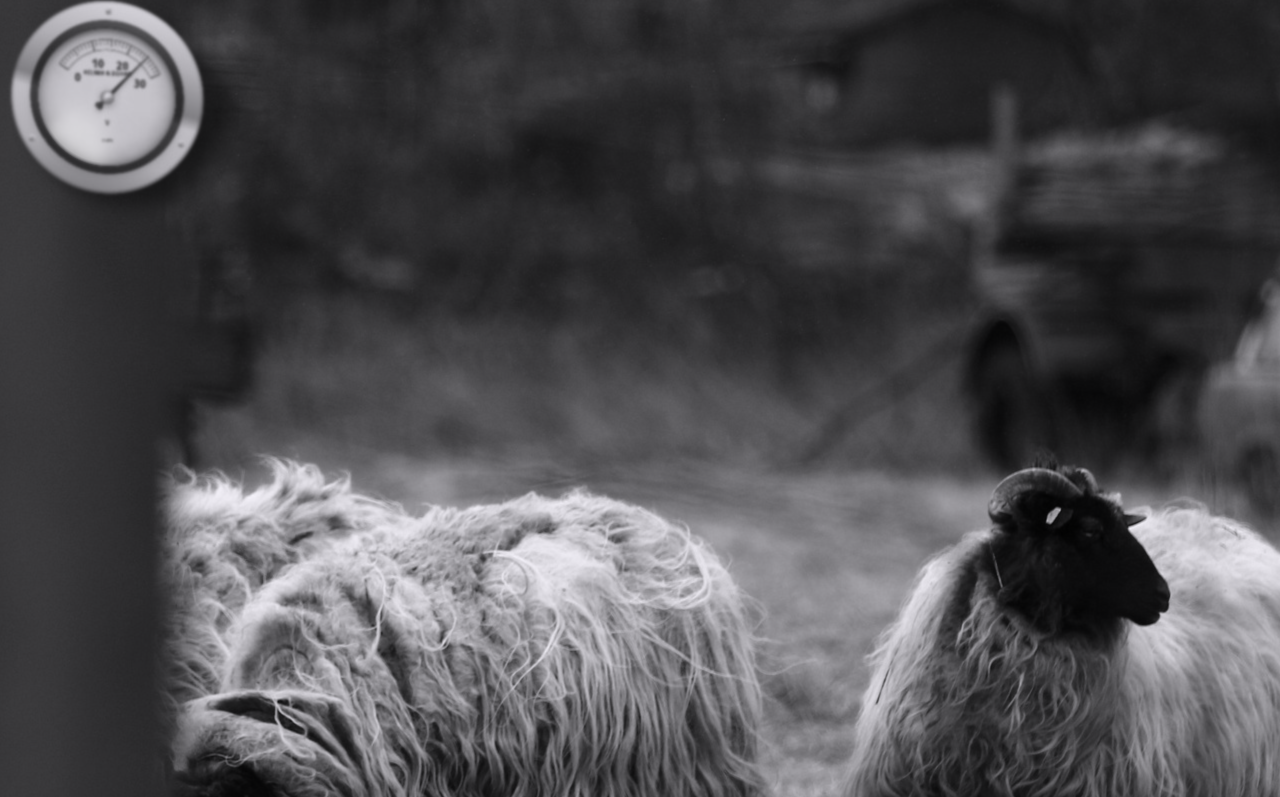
value=25 unit=V
